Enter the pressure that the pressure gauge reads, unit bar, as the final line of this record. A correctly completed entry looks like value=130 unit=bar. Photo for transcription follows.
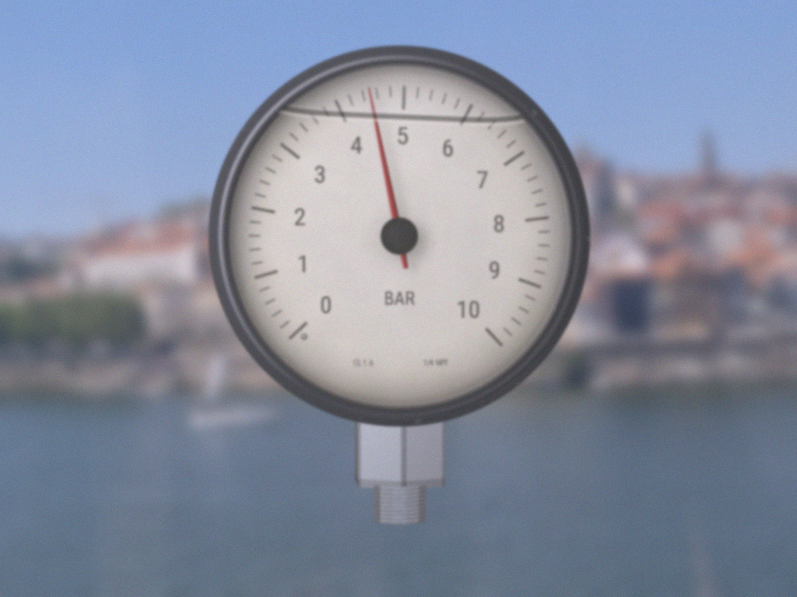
value=4.5 unit=bar
